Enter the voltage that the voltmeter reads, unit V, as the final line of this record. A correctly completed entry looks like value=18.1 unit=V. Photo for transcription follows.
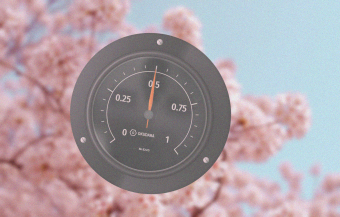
value=0.5 unit=V
